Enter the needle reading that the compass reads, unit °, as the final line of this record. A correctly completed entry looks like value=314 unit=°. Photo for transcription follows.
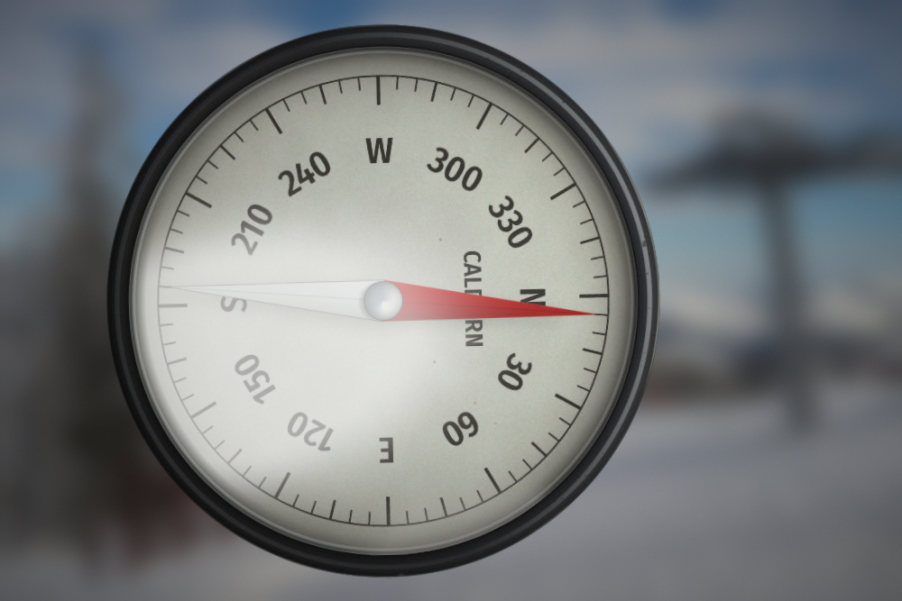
value=5 unit=°
